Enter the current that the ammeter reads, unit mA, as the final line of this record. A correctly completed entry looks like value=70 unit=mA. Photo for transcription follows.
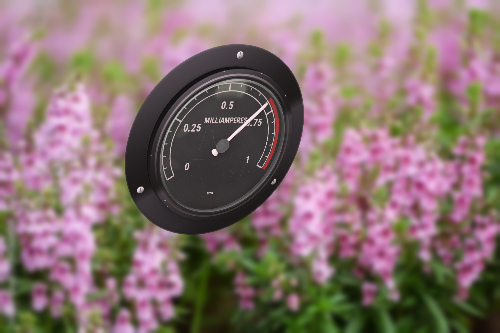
value=0.7 unit=mA
